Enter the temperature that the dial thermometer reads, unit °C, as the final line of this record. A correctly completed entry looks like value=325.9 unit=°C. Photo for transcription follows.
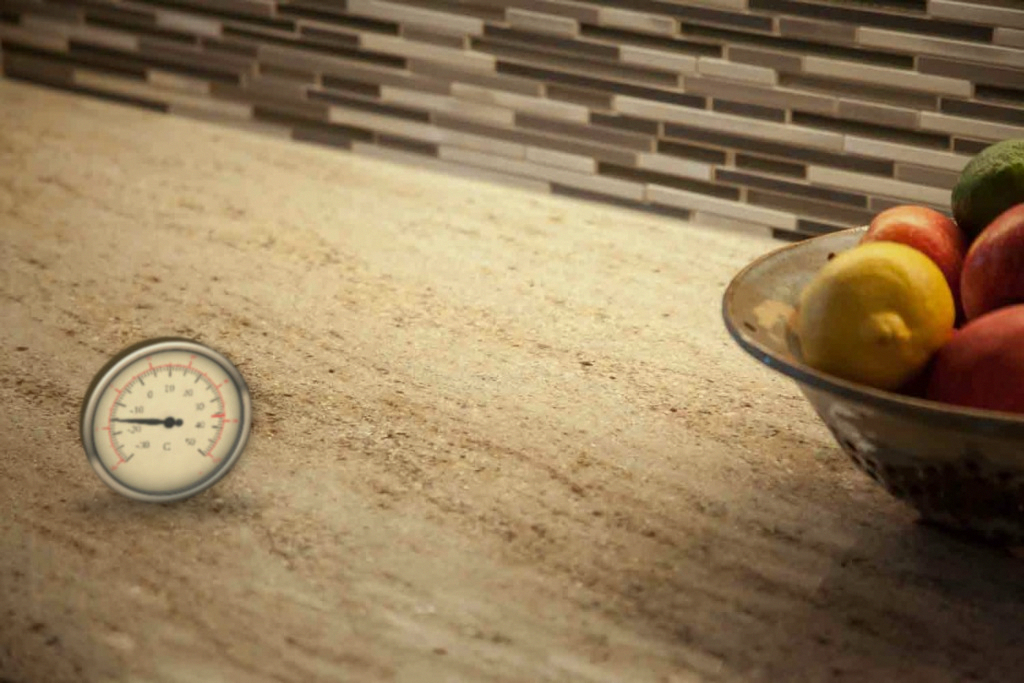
value=-15 unit=°C
